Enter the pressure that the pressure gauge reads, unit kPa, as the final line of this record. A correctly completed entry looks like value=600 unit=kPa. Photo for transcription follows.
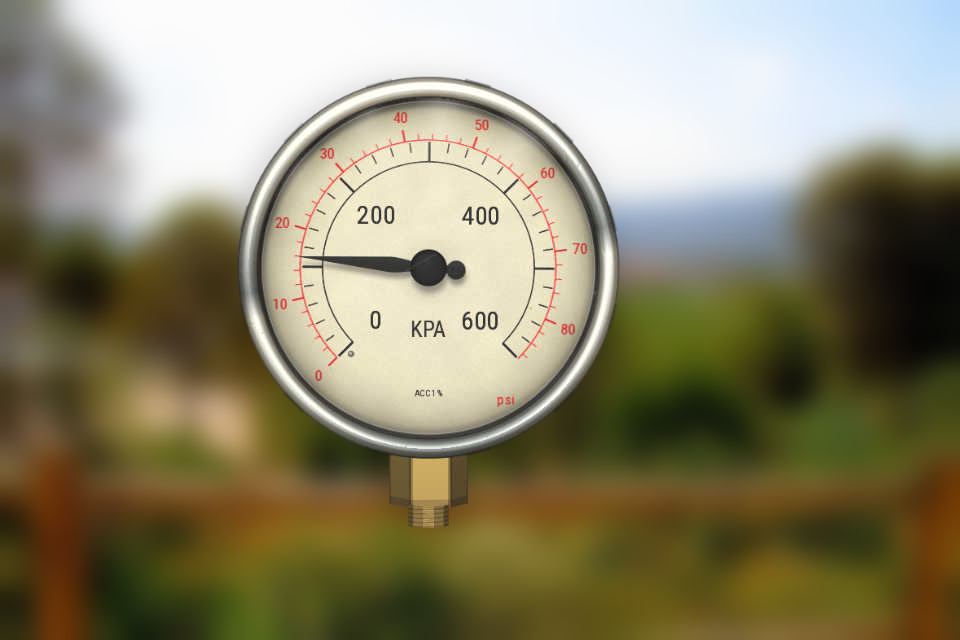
value=110 unit=kPa
